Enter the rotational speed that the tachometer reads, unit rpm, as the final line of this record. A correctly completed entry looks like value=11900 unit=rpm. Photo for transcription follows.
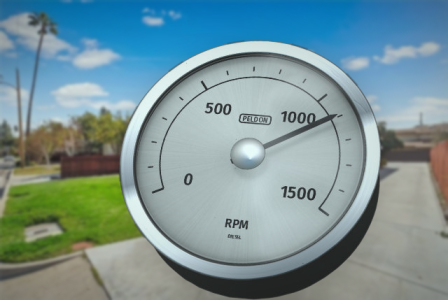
value=1100 unit=rpm
